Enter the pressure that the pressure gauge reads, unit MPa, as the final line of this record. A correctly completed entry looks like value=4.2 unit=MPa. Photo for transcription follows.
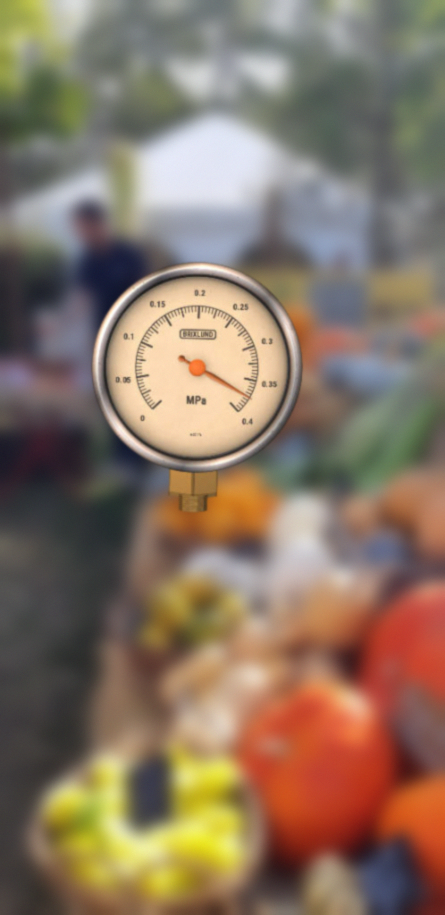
value=0.375 unit=MPa
